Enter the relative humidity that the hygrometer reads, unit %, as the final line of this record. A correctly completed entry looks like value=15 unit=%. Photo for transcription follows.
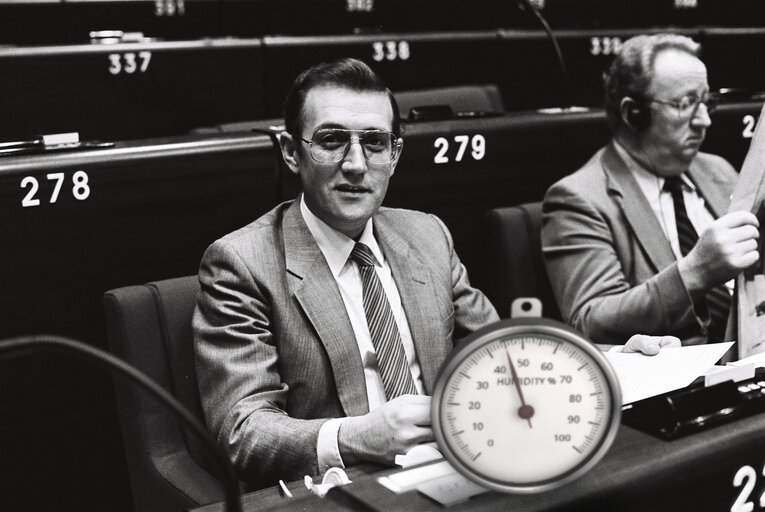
value=45 unit=%
